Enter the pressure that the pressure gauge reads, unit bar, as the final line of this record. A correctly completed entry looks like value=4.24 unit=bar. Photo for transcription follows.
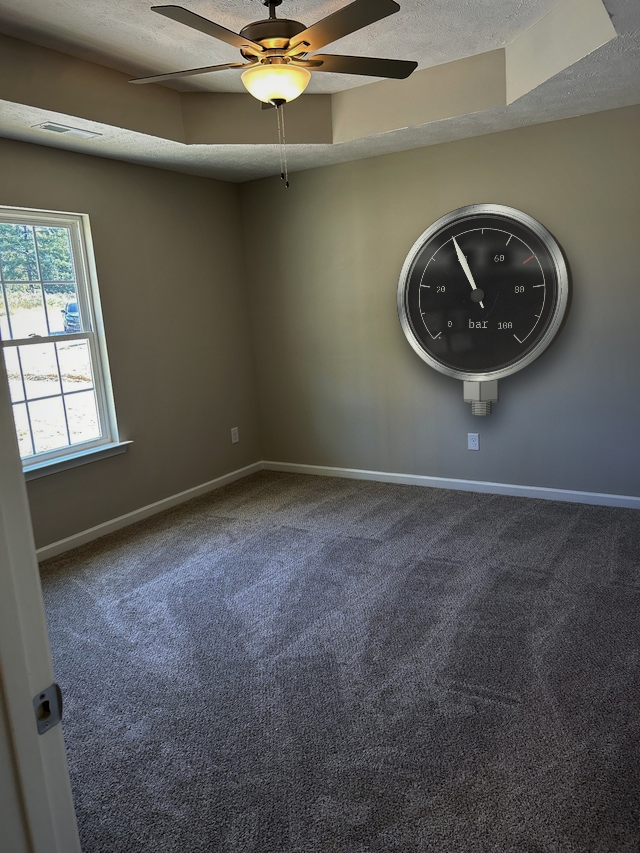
value=40 unit=bar
